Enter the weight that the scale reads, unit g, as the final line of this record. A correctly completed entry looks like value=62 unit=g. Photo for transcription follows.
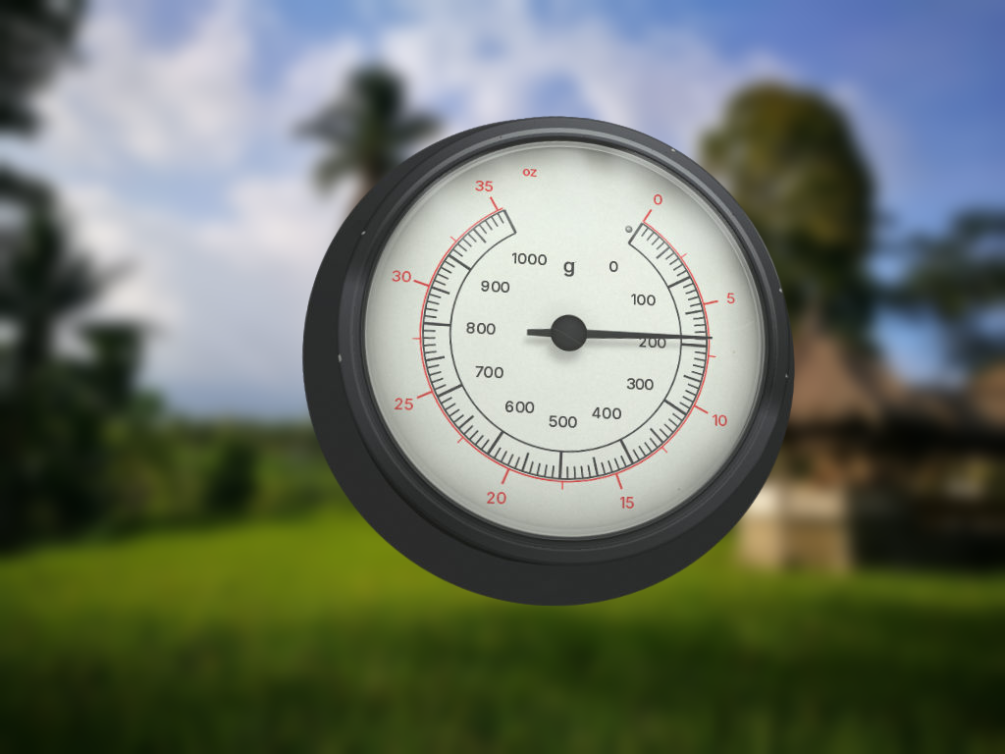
value=190 unit=g
